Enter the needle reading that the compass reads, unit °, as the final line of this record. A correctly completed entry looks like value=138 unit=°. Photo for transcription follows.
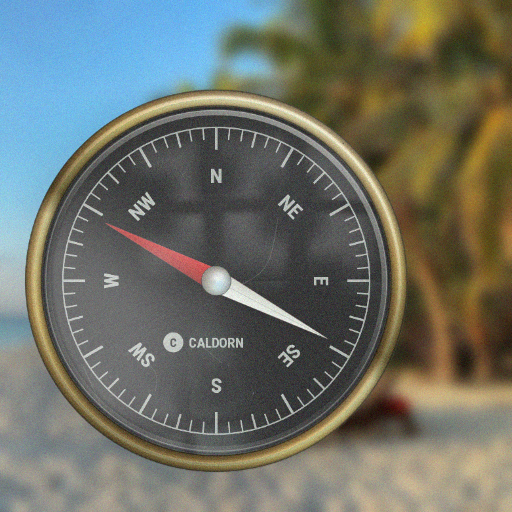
value=297.5 unit=°
